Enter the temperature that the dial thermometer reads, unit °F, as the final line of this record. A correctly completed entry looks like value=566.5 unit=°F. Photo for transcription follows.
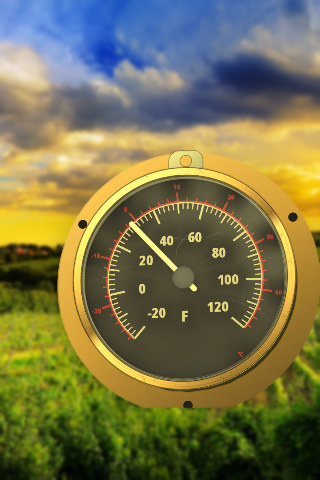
value=30 unit=°F
